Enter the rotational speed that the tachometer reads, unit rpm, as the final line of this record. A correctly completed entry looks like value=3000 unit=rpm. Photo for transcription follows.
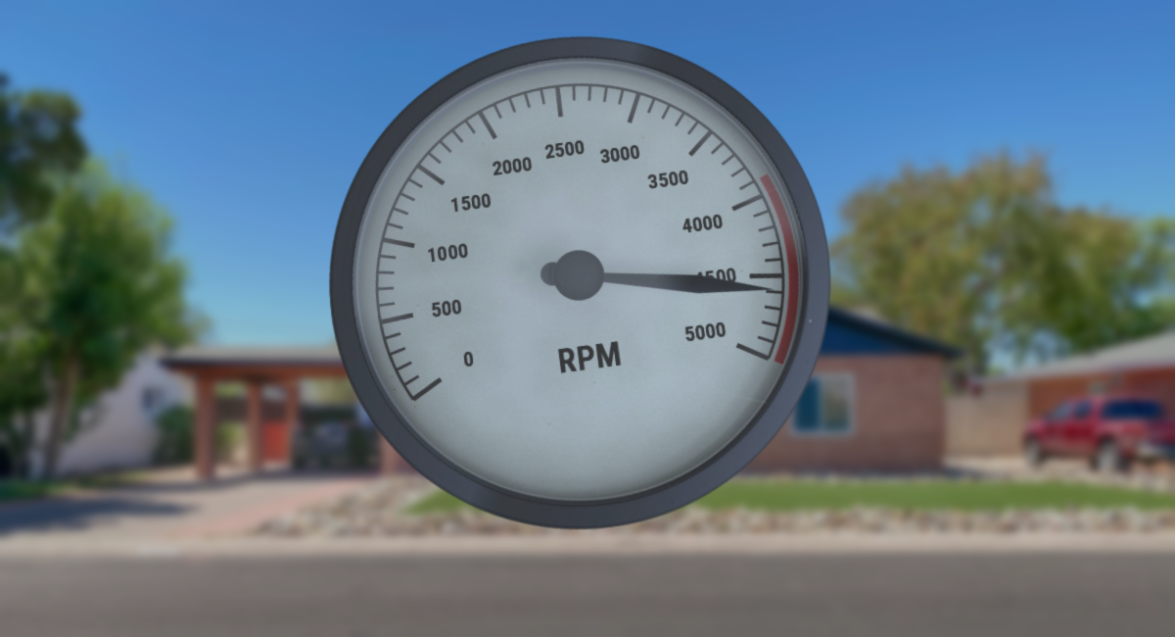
value=4600 unit=rpm
